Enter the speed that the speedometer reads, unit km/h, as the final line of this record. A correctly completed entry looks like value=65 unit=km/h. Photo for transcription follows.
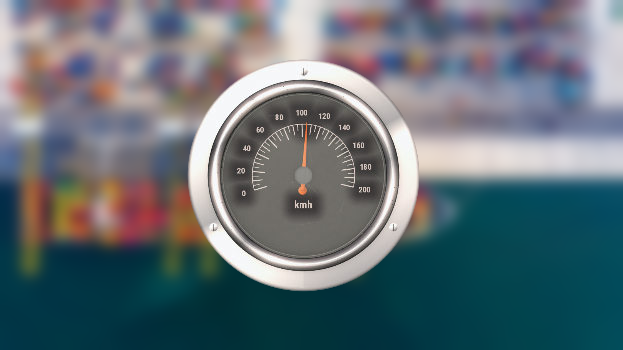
value=105 unit=km/h
